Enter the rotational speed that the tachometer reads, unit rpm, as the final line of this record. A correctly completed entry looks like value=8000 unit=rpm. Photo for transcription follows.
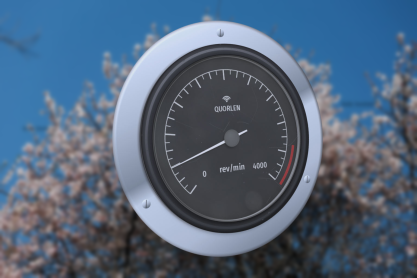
value=400 unit=rpm
